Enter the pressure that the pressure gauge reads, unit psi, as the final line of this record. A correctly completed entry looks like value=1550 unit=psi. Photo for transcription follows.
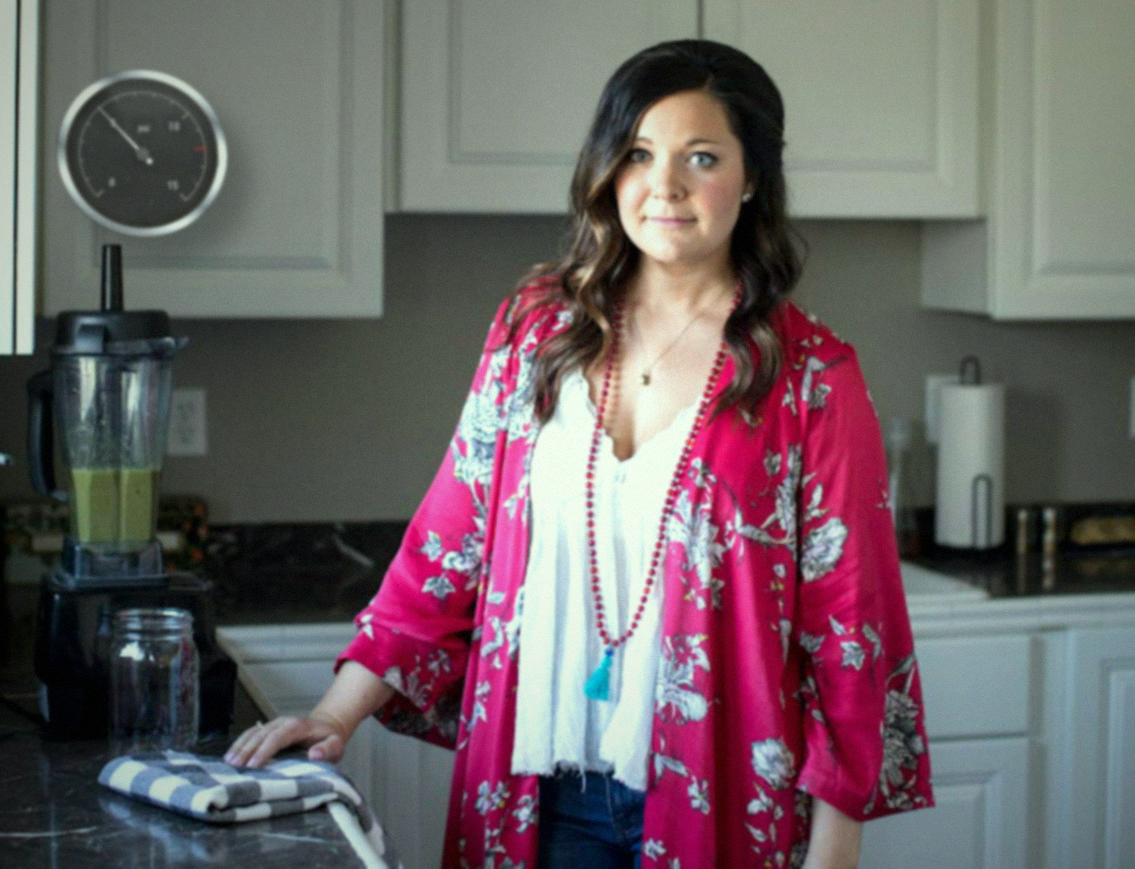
value=5 unit=psi
